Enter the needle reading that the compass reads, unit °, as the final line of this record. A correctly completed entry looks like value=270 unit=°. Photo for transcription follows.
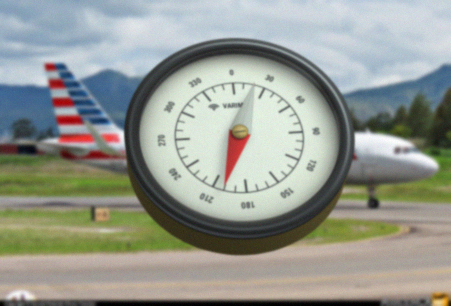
value=200 unit=°
